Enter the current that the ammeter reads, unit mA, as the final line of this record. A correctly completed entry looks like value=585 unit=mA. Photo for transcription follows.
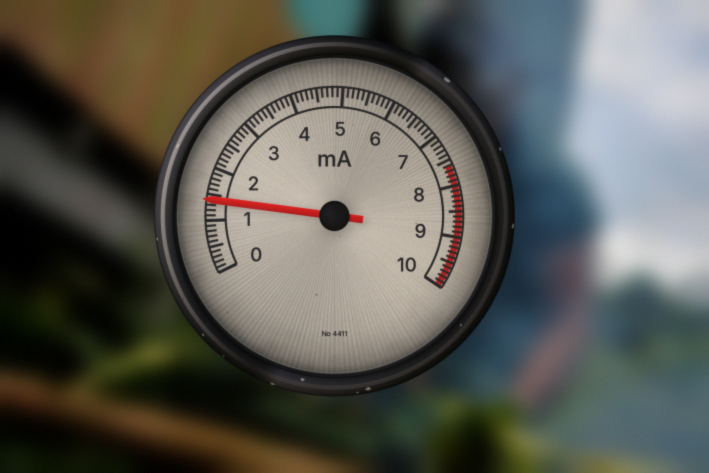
value=1.4 unit=mA
